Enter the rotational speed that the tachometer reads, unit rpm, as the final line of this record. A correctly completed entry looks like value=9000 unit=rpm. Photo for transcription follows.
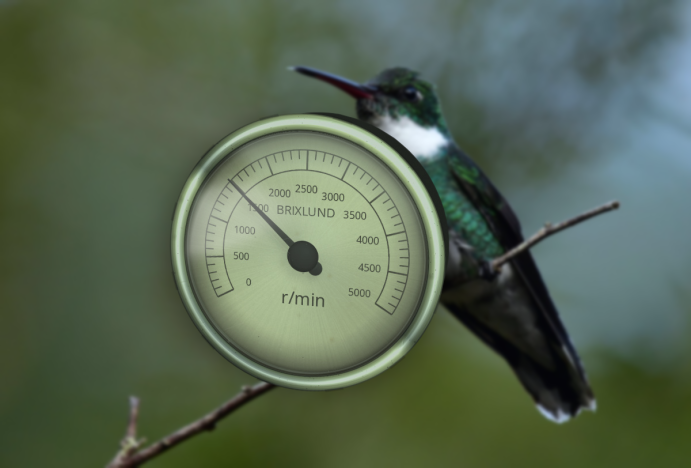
value=1500 unit=rpm
